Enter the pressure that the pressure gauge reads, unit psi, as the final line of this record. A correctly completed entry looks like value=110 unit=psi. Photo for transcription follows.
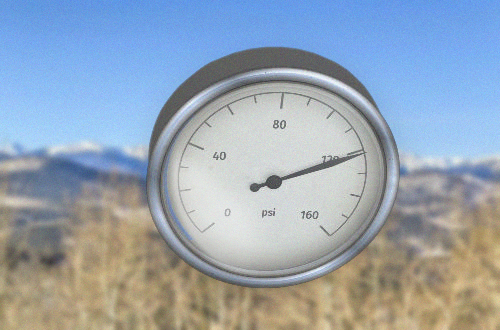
value=120 unit=psi
